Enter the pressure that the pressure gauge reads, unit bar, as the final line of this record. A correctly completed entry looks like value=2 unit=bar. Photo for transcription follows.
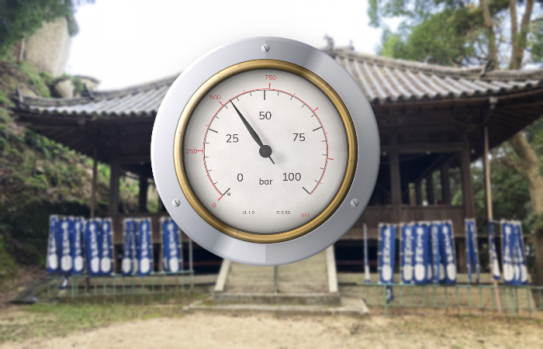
value=37.5 unit=bar
